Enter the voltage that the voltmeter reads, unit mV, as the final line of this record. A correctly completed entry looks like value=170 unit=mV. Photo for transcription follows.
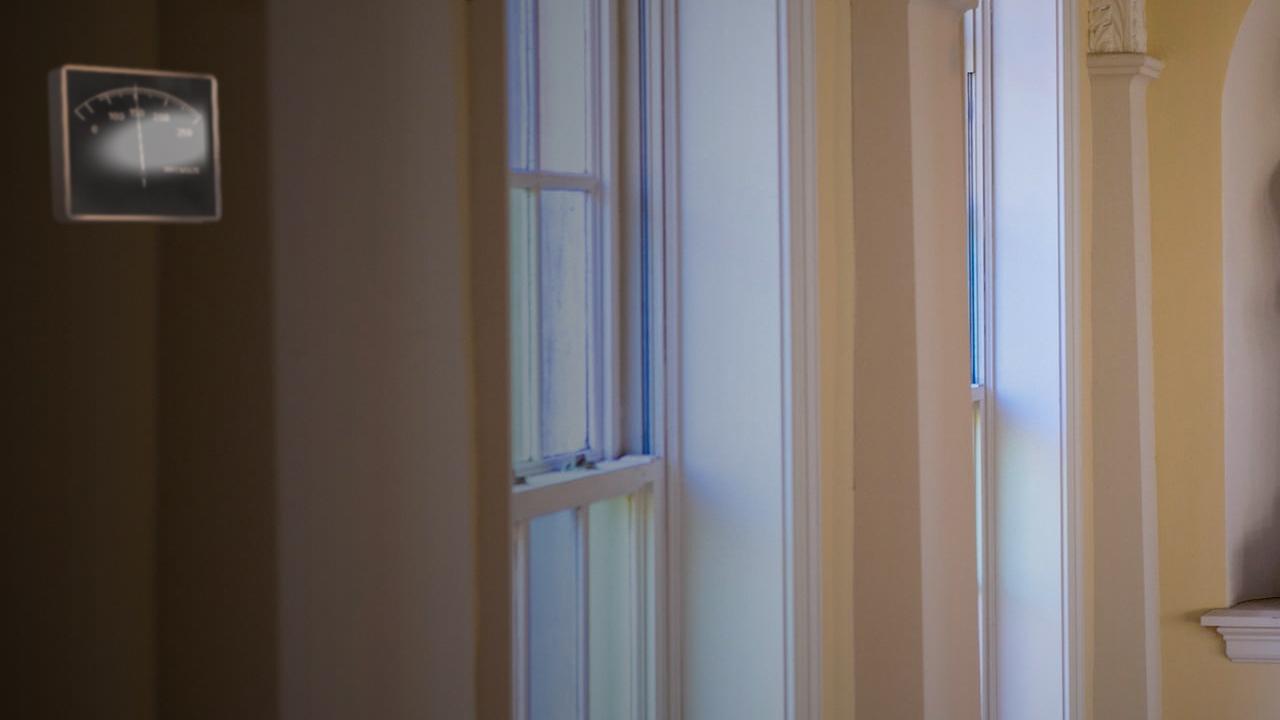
value=150 unit=mV
